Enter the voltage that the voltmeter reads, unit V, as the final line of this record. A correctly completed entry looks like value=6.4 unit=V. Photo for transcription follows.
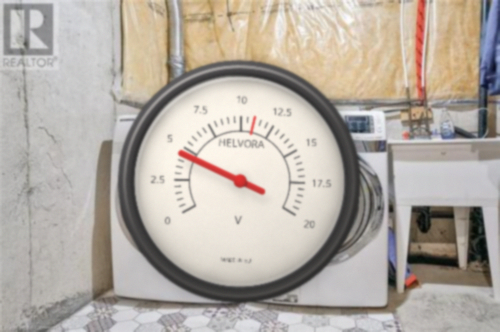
value=4.5 unit=V
